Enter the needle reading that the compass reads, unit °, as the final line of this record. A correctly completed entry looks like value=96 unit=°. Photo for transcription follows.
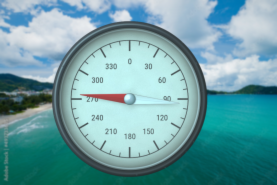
value=275 unit=°
